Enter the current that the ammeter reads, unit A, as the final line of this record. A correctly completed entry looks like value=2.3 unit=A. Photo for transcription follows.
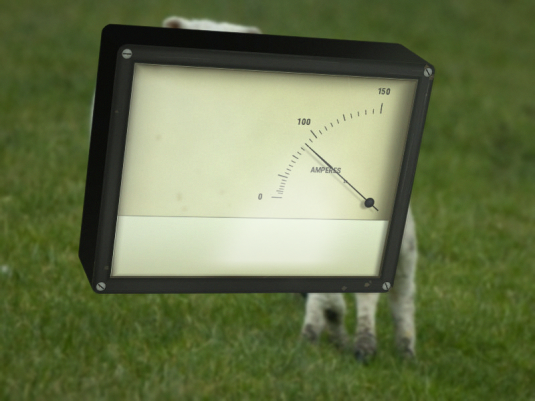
value=90 unit=A
